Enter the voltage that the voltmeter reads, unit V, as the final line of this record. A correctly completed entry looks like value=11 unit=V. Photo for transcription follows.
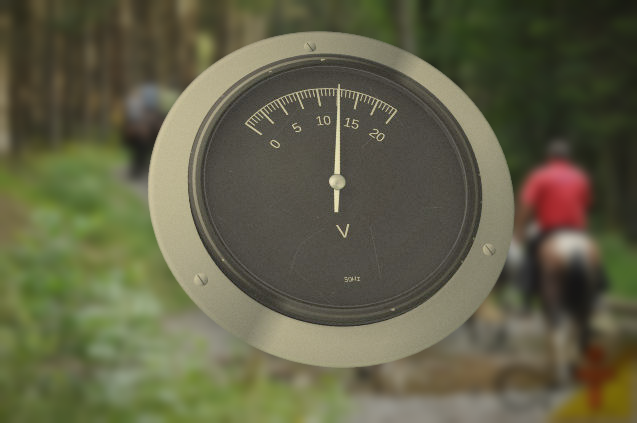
value=12.5 unit=V
